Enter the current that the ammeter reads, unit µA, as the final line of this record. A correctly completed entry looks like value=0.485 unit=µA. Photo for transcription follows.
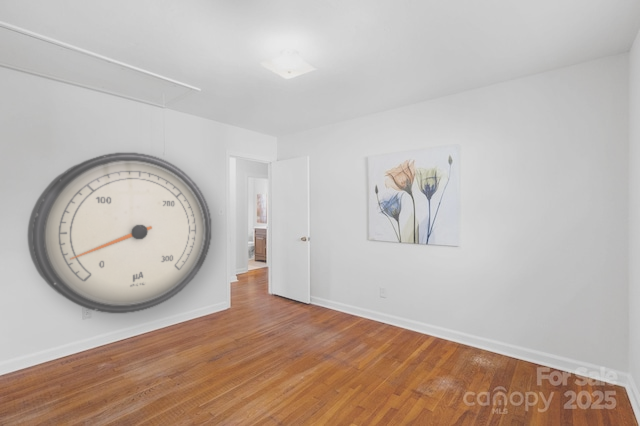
value=25 unit=µA
